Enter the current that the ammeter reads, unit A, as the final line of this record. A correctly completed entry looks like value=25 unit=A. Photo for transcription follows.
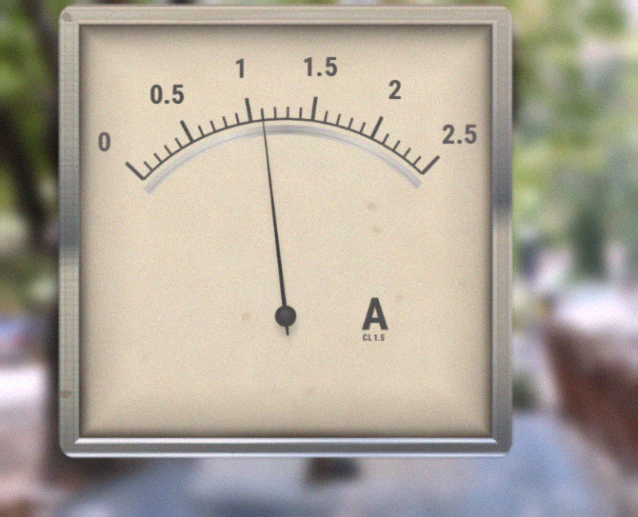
value=1.1 unit=A
